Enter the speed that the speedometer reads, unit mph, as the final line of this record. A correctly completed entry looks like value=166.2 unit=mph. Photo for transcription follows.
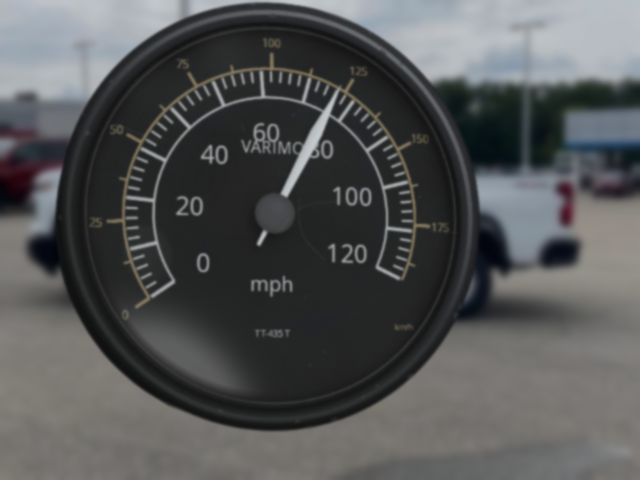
value=76 unit=mph
